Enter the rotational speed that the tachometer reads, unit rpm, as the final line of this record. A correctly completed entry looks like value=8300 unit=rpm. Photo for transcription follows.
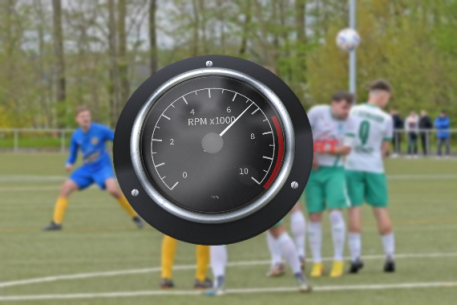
value=6750 unit=rpm
